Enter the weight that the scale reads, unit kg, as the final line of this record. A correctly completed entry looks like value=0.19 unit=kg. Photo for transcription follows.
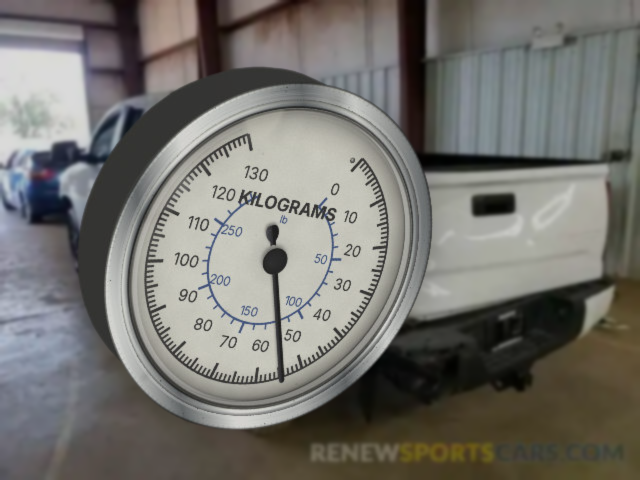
value=55 unit=kg
